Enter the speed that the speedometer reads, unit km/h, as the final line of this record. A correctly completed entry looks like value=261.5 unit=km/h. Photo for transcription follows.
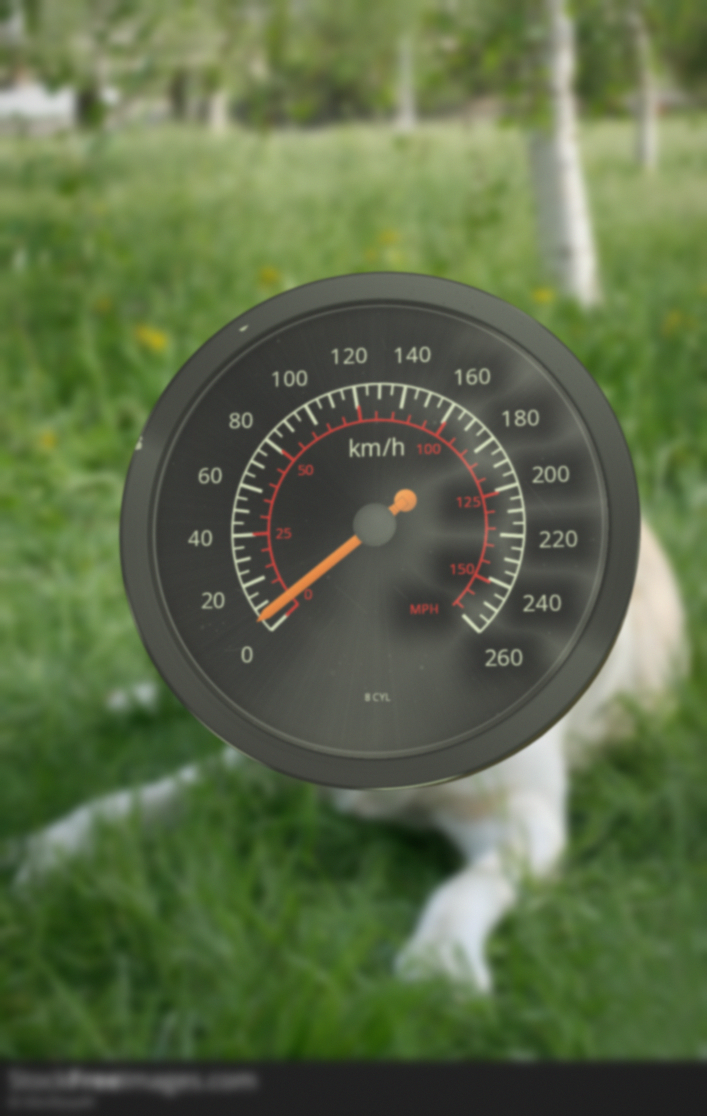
value=5 unit=km/h
